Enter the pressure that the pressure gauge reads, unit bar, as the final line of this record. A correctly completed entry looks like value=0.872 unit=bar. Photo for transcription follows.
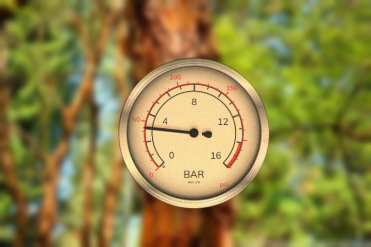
value=3 unit=bar
